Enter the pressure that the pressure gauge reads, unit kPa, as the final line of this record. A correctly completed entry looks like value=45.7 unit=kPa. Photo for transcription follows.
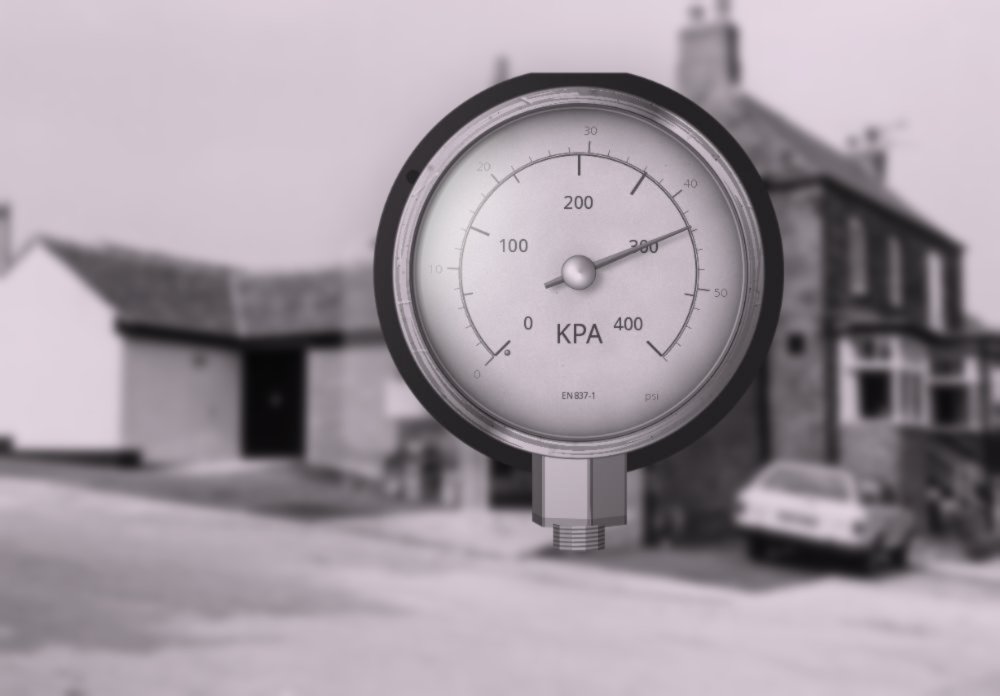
value=300 unit=kPa
